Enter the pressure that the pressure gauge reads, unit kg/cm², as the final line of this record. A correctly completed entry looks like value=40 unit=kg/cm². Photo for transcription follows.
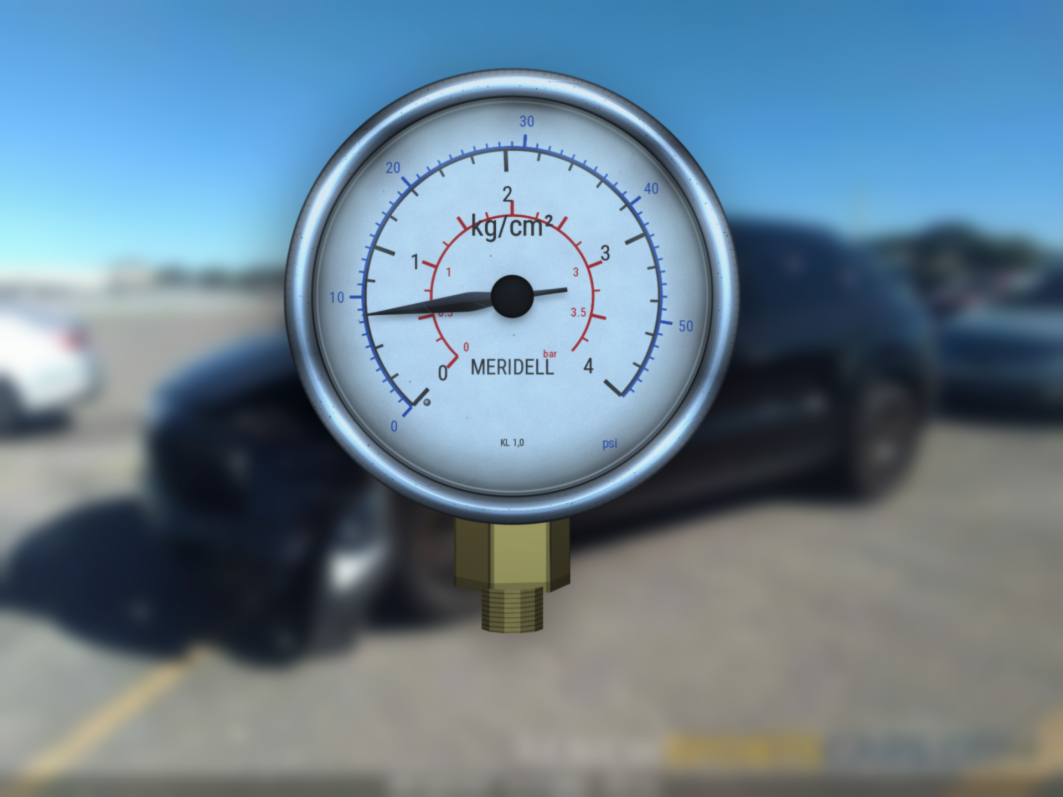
value=0.6 unit=kg/cm²
